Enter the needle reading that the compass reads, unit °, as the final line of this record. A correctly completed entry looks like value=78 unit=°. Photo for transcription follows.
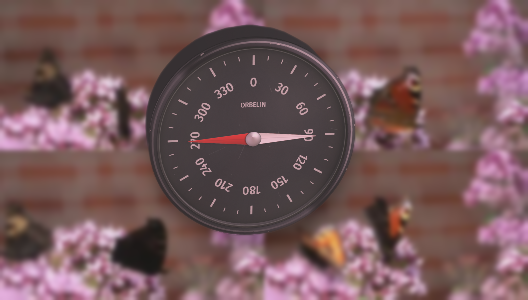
value=270 unit=°
